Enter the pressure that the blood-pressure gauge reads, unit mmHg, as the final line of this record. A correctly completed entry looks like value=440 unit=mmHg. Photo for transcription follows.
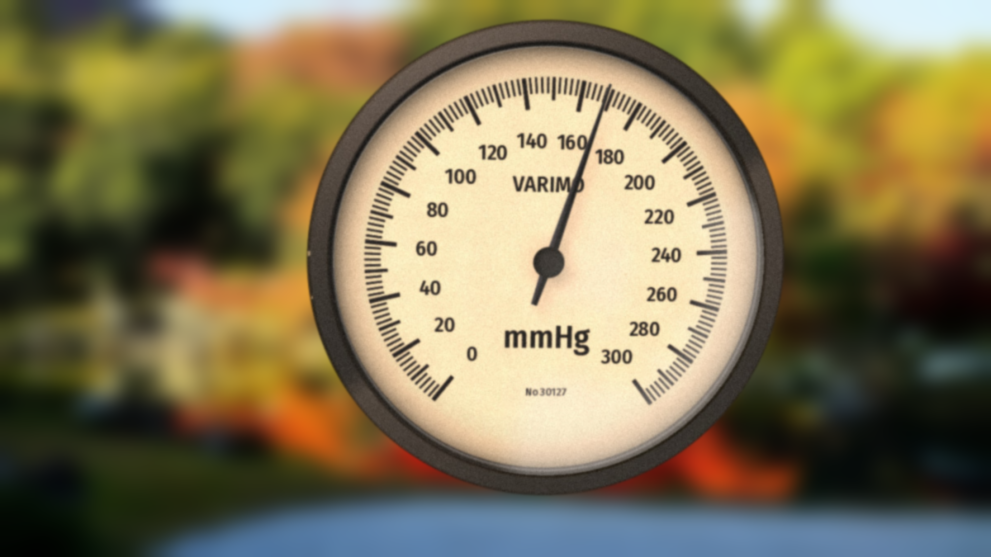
value=168 unit=mmHg
